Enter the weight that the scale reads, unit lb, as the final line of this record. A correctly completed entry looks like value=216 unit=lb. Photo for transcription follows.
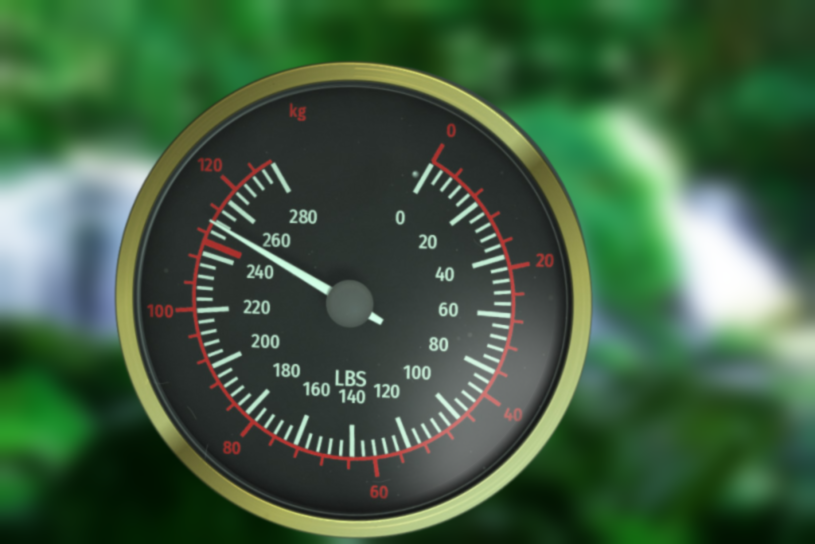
value=252 unit=lb
